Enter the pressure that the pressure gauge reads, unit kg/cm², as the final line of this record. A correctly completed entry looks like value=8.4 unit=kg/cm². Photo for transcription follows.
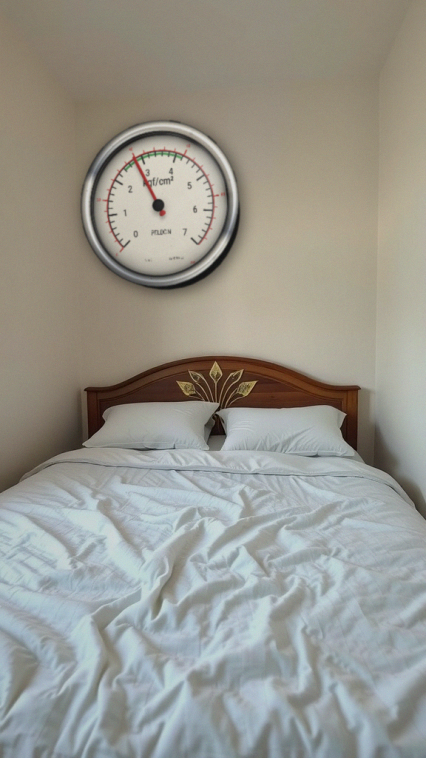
value=2.8 unit=kg/cm²
